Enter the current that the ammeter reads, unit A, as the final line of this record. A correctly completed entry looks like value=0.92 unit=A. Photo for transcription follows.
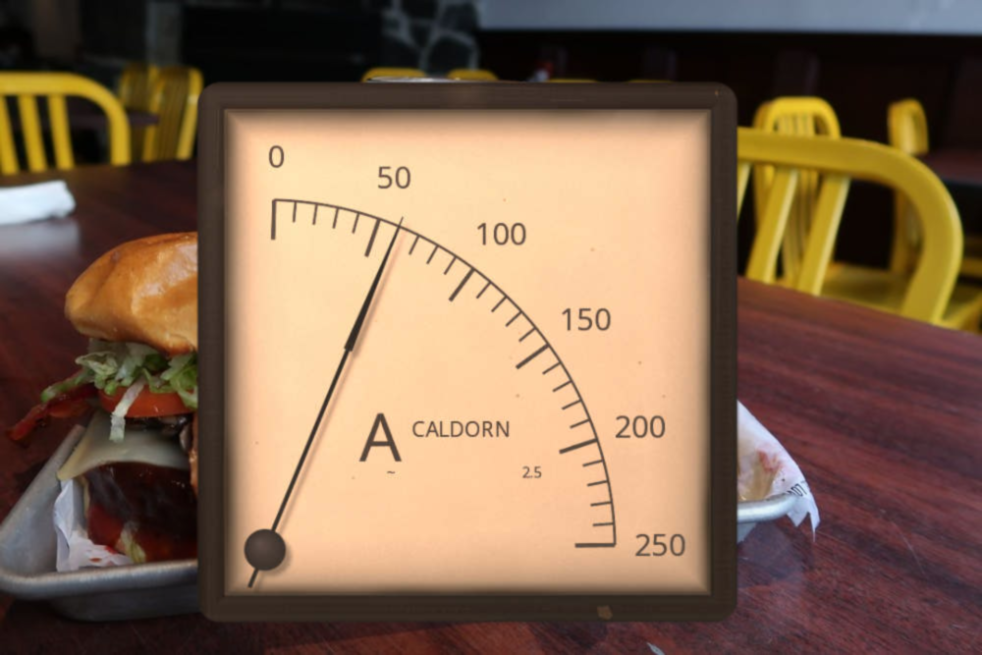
value=60 unit=A
